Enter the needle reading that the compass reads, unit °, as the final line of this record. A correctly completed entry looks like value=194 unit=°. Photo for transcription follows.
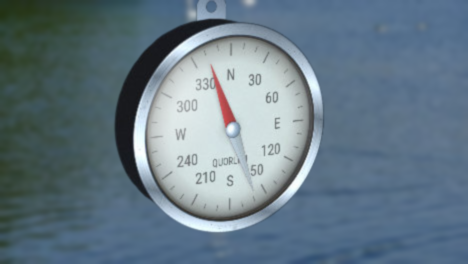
value=340 unit=°
